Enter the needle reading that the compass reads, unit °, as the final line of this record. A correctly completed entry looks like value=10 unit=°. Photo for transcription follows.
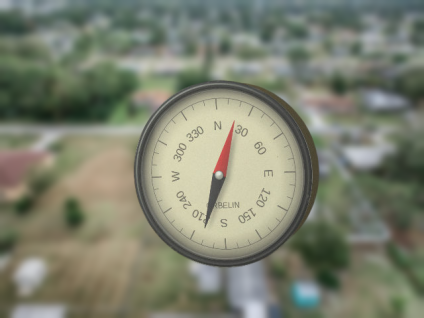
value=20 unit=°
